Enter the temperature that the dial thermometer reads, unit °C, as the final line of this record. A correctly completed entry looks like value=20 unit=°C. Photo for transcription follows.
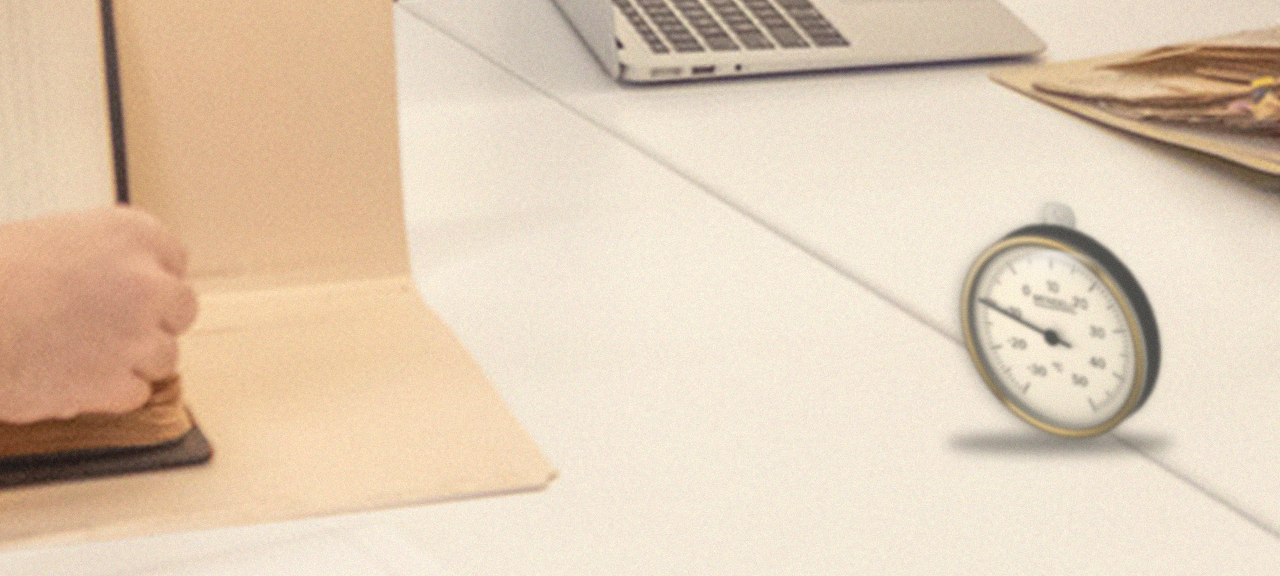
value=-10 unit=°C
